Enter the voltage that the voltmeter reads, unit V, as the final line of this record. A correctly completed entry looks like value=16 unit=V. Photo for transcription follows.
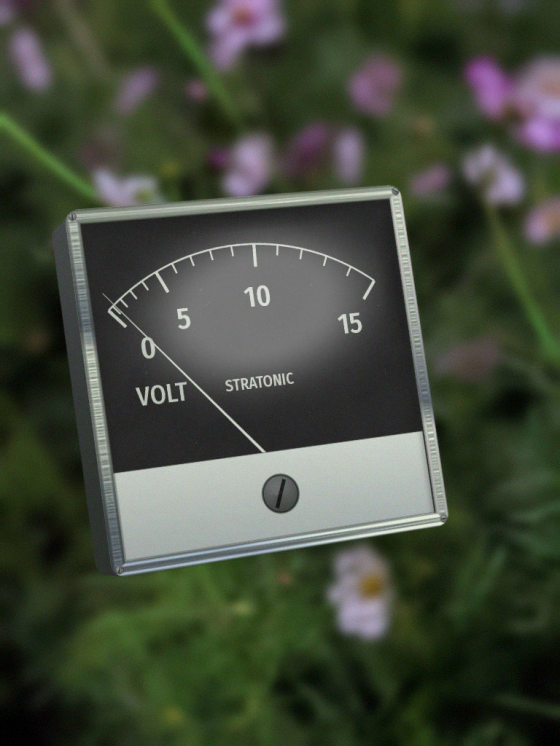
value=1 unit=V
